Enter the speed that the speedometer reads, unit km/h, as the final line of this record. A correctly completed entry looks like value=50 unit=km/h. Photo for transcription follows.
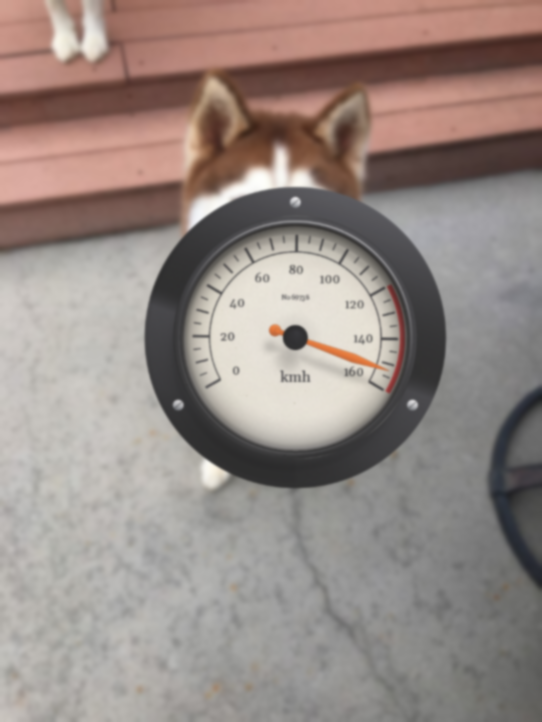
value=152.5 unit=km/h
